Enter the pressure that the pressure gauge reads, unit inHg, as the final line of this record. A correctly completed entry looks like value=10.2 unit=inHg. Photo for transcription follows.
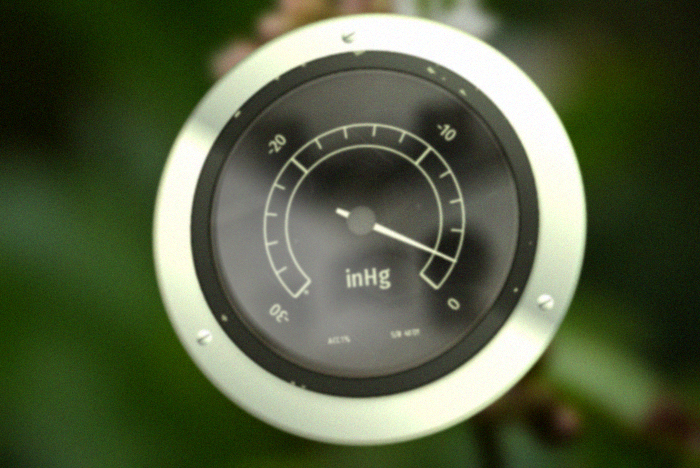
value=-2 unit=inHg
